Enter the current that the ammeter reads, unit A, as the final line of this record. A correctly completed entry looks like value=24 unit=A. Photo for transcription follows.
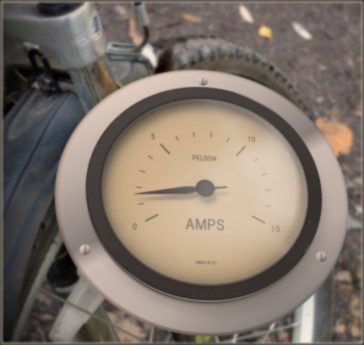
value=1.5 unit=A
